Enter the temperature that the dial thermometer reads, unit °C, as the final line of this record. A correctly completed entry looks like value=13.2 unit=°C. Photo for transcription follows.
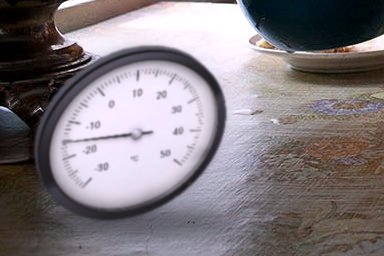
value=-15 unit=°C
